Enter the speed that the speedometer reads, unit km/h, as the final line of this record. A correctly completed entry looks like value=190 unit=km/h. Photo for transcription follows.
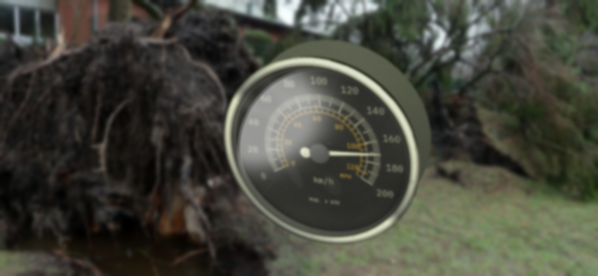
value=170 unit=km/h
